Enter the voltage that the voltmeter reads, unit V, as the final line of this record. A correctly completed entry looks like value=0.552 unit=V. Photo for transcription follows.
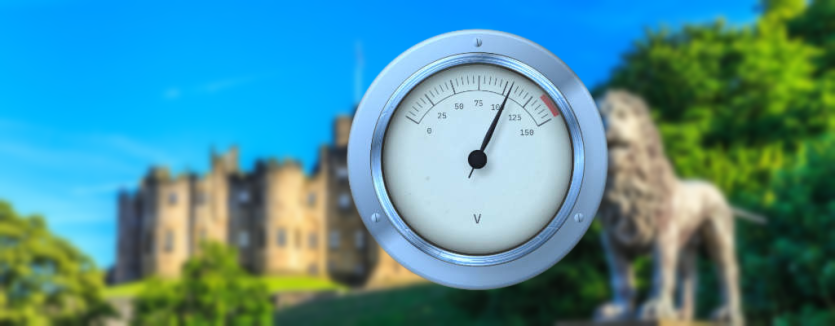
value=105 unit=V
